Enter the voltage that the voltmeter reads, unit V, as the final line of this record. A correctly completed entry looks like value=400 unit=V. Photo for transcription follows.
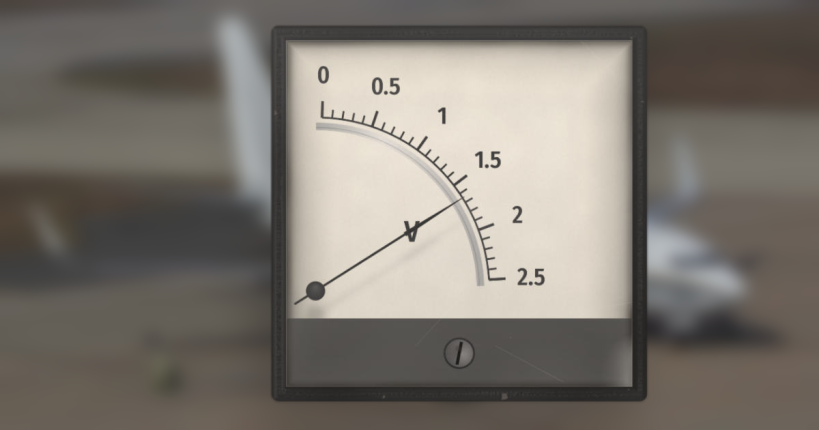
value=1.65 unit=V
